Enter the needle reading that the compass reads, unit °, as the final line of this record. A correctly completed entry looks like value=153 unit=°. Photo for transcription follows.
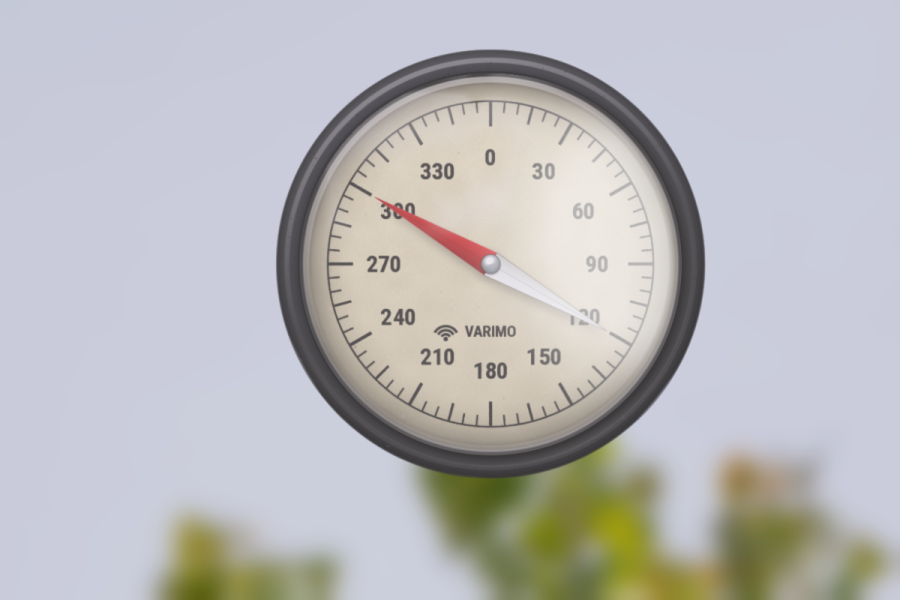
value=300 unit=°
